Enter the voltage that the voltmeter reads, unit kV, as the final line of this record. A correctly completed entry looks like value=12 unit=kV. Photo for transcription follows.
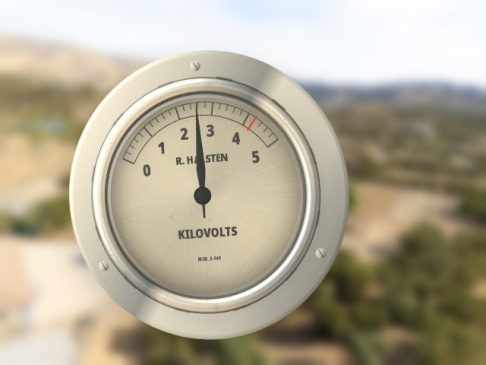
value=2.6 unit=kV
